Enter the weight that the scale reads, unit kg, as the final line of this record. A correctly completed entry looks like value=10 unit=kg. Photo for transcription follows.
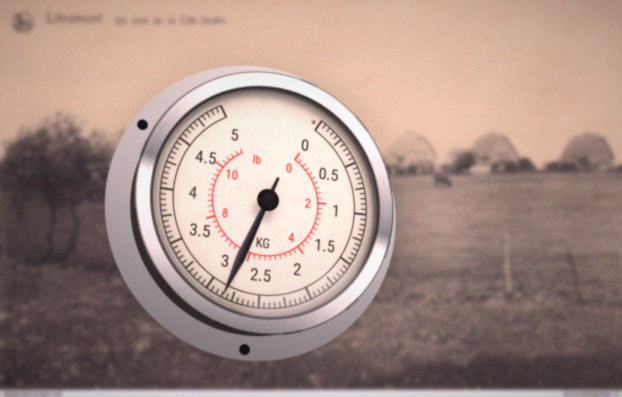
value=2.85 unit=kg
